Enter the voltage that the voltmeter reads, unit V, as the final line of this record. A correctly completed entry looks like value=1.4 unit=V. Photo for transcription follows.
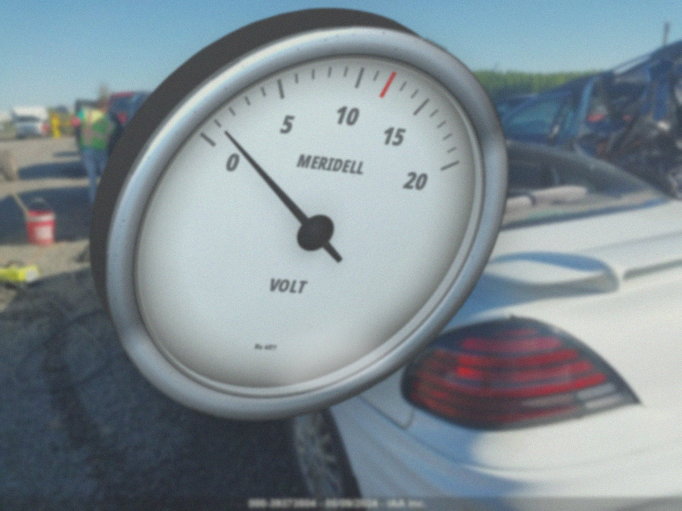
value=1 unit=V
